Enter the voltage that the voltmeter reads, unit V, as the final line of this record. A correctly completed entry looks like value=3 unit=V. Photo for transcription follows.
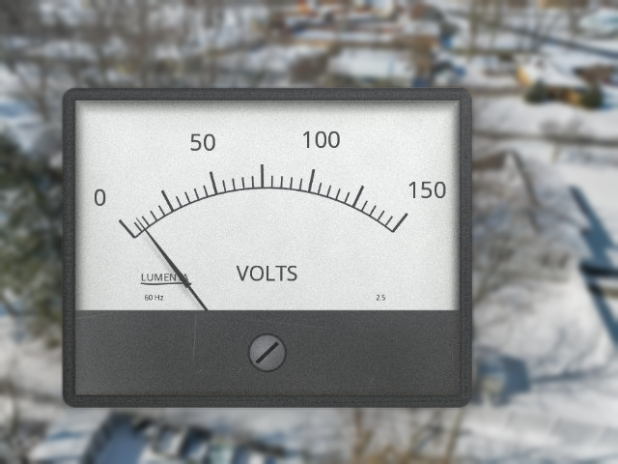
value=7.5 unit=V
